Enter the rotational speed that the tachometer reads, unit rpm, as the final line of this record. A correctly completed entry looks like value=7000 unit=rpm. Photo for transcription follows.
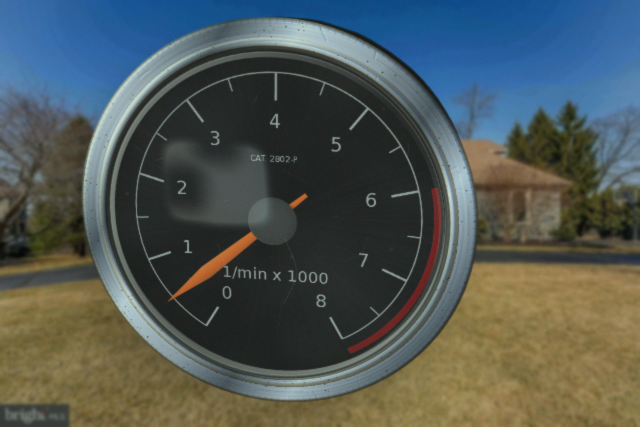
value=500 unit=rpm
